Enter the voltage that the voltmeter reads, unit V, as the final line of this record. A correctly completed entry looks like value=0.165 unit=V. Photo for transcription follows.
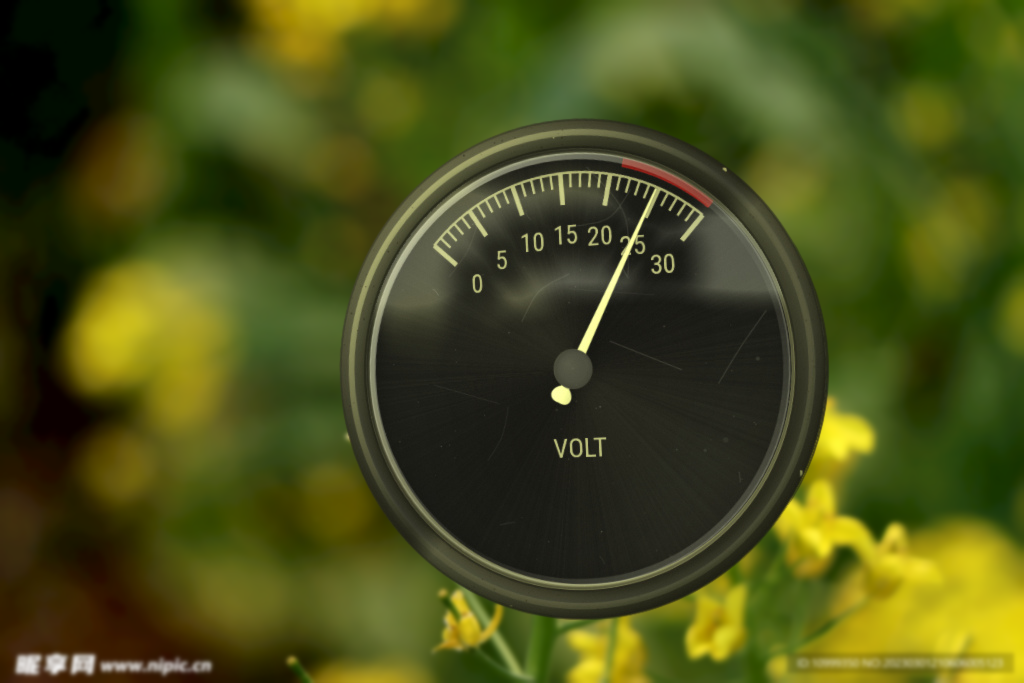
value=25 unit=V
